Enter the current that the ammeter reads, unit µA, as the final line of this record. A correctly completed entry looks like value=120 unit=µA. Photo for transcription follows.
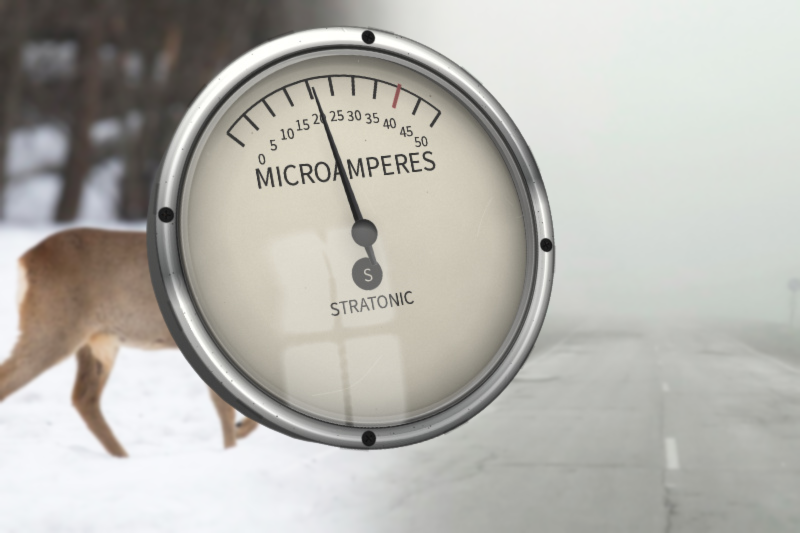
value=20 unit=µA
